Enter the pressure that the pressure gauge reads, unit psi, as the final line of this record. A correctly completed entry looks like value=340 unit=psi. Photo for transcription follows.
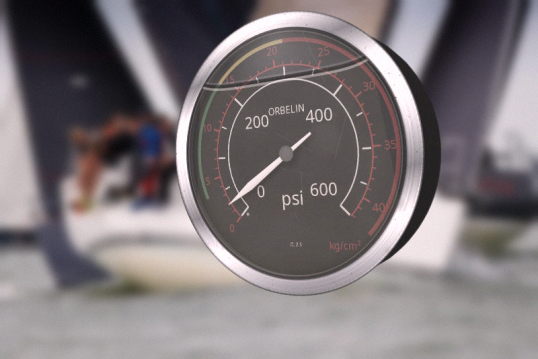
value=25 unit=psi
